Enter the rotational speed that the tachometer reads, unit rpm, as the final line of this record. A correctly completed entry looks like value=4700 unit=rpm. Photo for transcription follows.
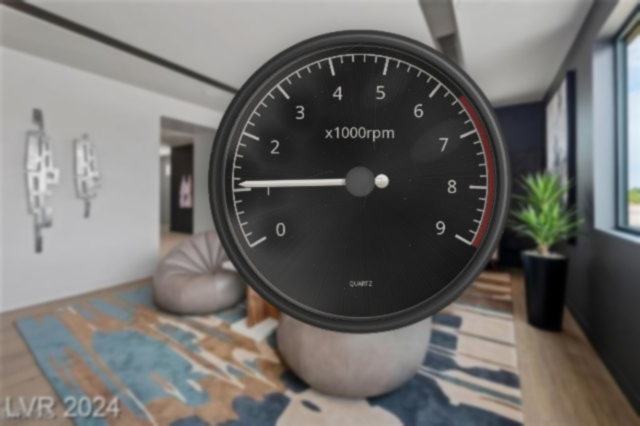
value=1100 unit=rpm
